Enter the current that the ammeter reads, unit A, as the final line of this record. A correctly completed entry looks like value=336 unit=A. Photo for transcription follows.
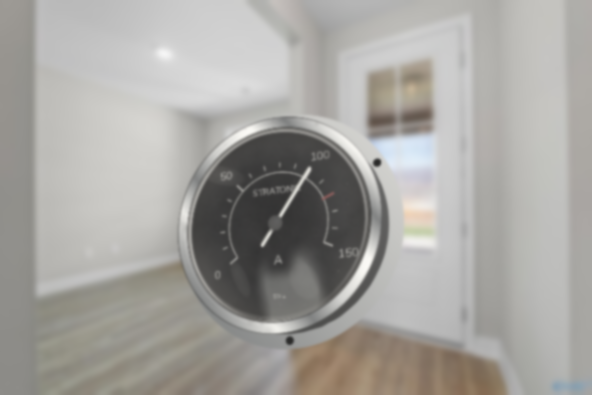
value=100 unit=A
